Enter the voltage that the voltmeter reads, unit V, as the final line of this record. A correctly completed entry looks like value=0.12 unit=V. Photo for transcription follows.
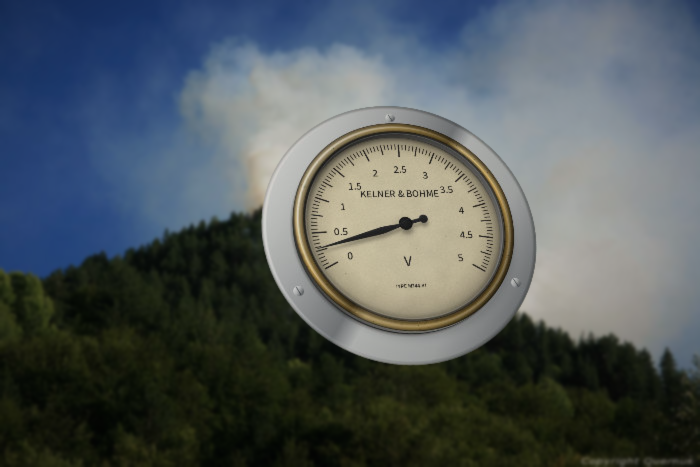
value=0.25 unit=V
